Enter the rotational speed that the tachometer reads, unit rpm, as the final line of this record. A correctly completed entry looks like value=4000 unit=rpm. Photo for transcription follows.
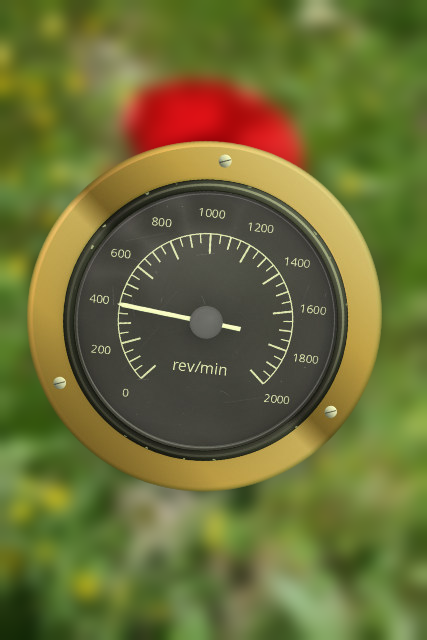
value=400 unit=rpm
